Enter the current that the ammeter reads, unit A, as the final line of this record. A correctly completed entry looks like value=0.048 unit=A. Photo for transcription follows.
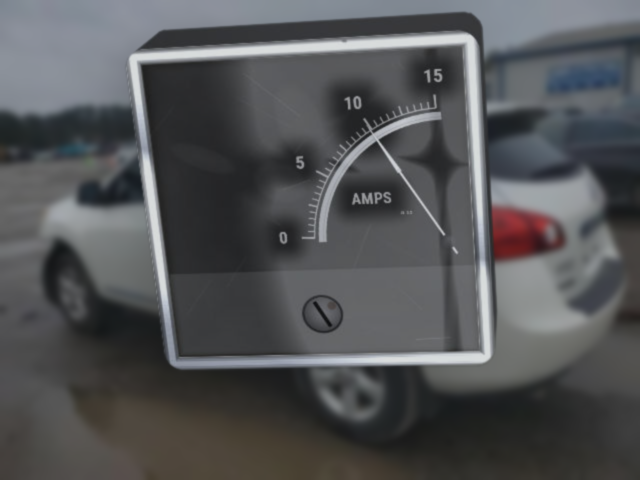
value=10 unit=A
